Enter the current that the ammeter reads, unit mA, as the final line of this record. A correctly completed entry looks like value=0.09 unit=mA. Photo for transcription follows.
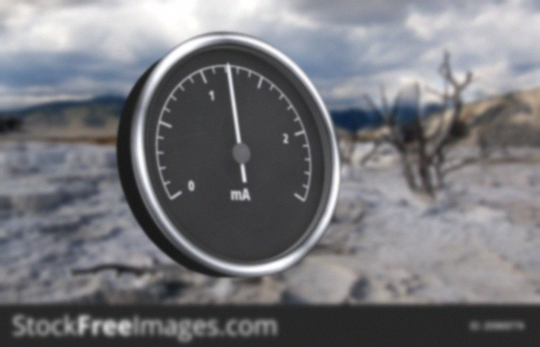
value=1.2 unit=mA
